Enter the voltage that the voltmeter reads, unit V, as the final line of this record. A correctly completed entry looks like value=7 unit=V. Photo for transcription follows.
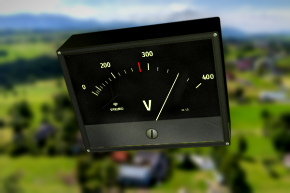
value=360 unit=V
